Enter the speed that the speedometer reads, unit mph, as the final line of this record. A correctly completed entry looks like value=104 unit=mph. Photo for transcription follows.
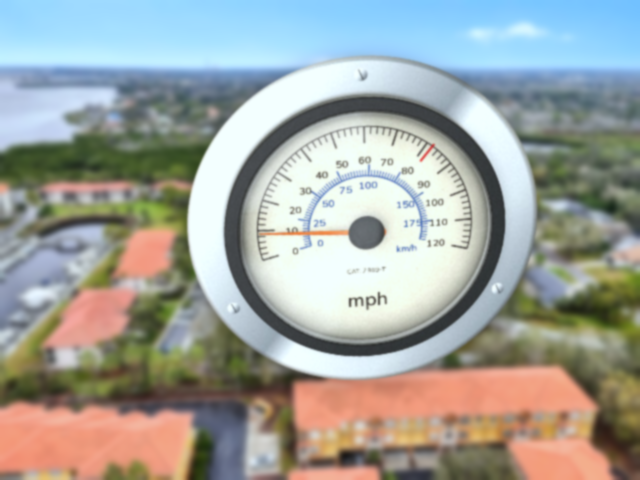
value=10 unit=mph
